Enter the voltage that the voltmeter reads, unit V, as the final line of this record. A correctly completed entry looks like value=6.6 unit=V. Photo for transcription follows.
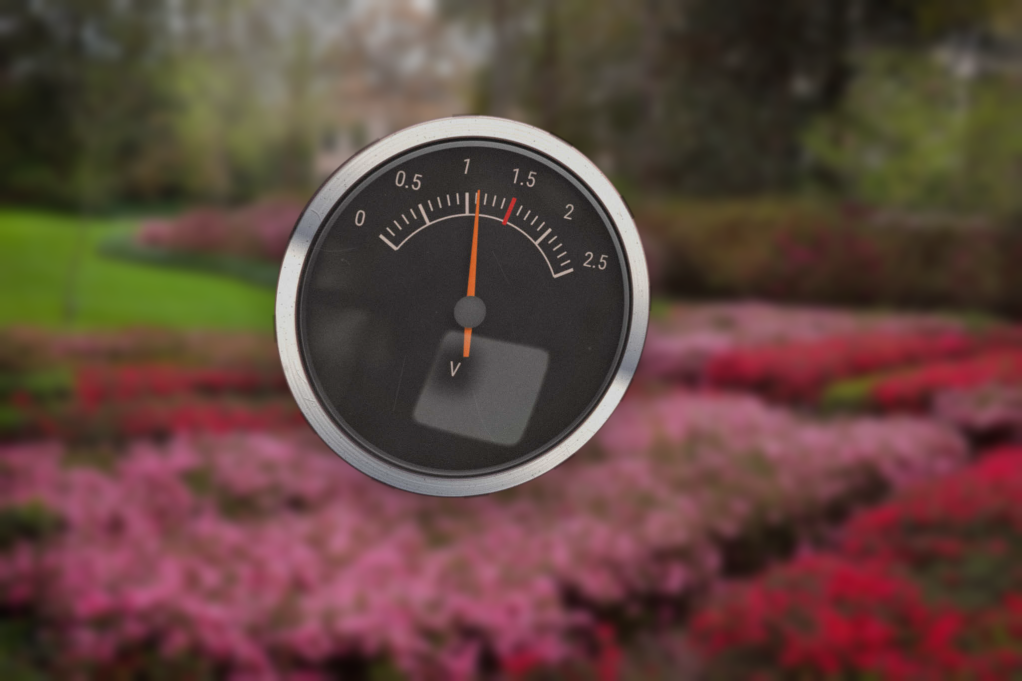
value=1.1 unit=V
